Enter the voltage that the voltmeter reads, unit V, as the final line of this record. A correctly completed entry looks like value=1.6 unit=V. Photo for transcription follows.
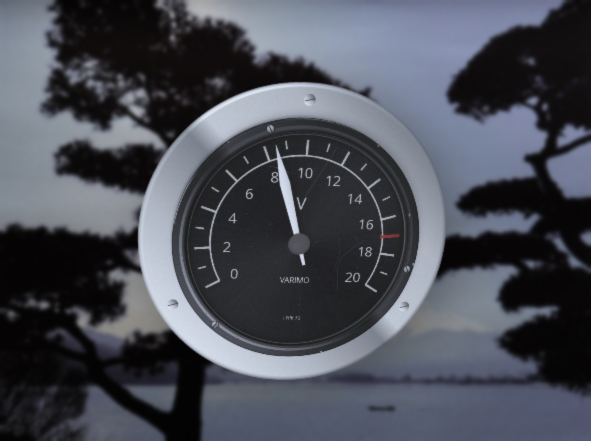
value=8.5 unit=V
